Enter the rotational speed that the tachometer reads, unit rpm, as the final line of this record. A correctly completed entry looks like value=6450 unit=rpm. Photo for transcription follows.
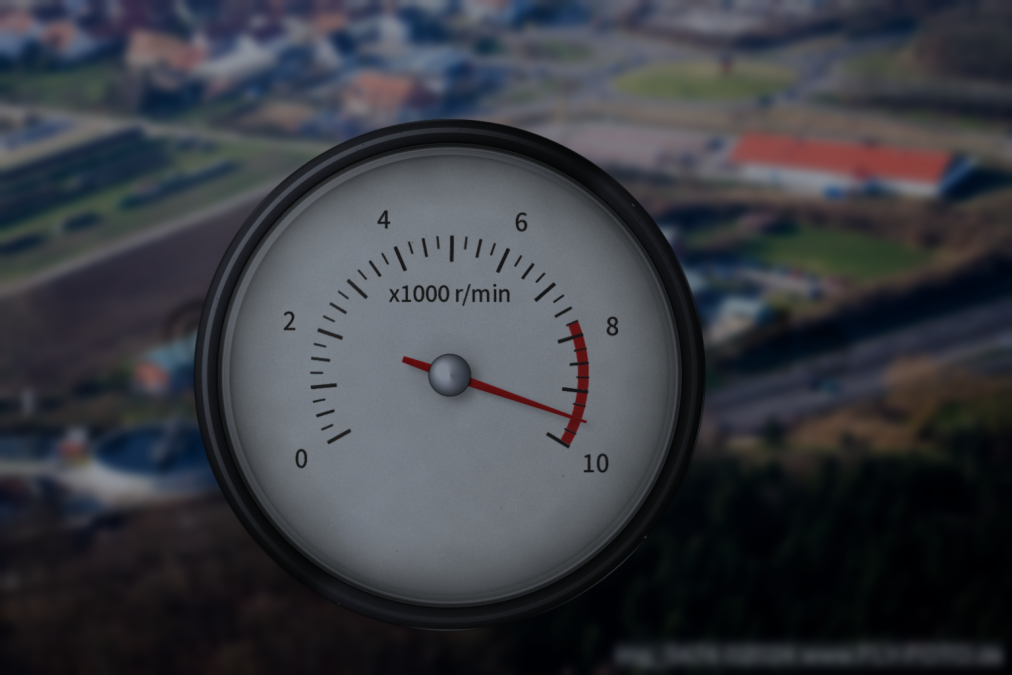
value=9500 unit=rpm
